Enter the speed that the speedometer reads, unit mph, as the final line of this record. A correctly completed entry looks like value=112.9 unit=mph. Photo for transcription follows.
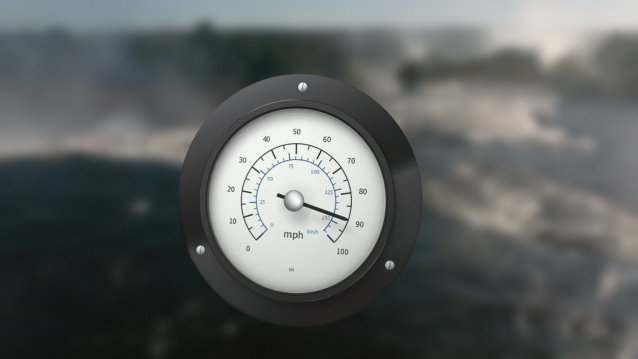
value=90 unit=mph
